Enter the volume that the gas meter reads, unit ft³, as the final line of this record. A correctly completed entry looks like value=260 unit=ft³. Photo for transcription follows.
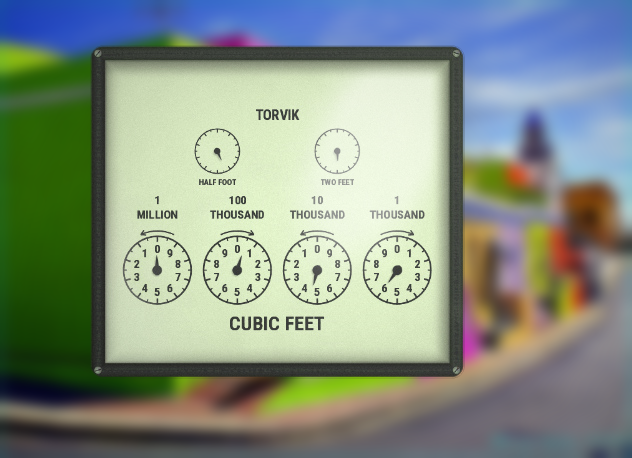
value=4600 unit=ft³
